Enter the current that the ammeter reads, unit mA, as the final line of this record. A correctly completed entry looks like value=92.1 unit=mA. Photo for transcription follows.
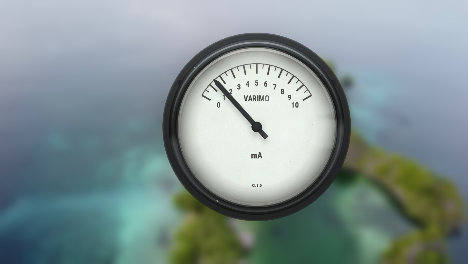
value=1.5 unit=mA
